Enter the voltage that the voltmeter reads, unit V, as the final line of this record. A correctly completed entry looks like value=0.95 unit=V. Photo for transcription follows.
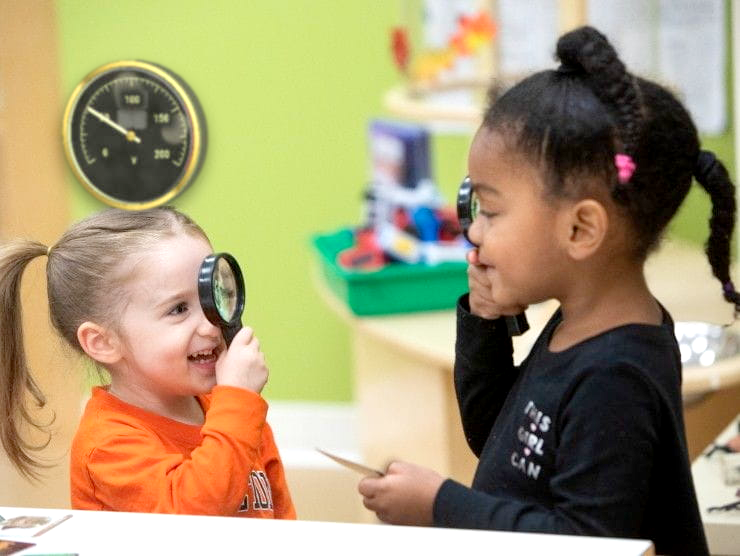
value=50 unit=V
